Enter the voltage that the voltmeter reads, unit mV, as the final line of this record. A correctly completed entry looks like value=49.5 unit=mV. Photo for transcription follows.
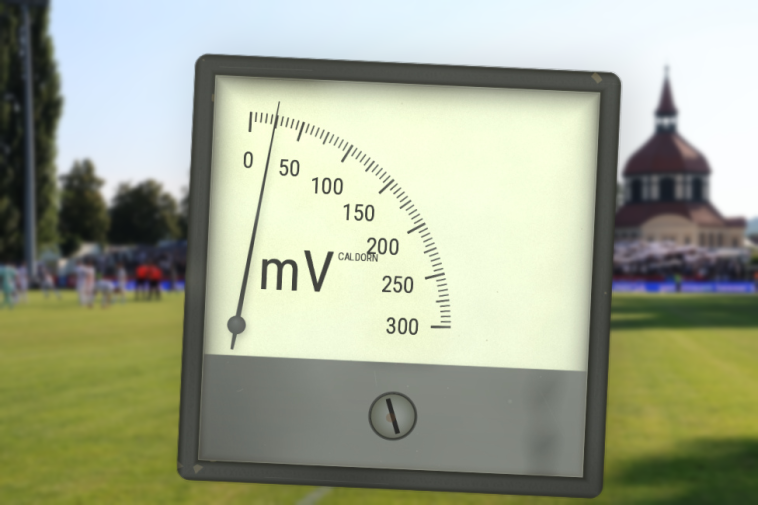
value=25 unit=mV
